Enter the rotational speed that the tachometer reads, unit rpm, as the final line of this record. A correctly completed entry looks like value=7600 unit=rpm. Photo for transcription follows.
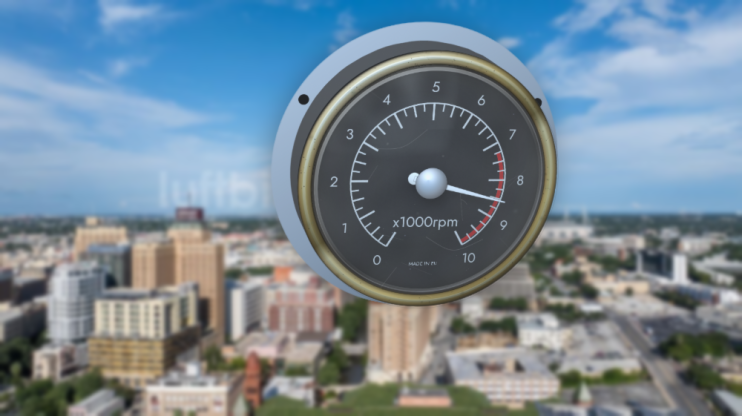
value=8500 unit=rpm
